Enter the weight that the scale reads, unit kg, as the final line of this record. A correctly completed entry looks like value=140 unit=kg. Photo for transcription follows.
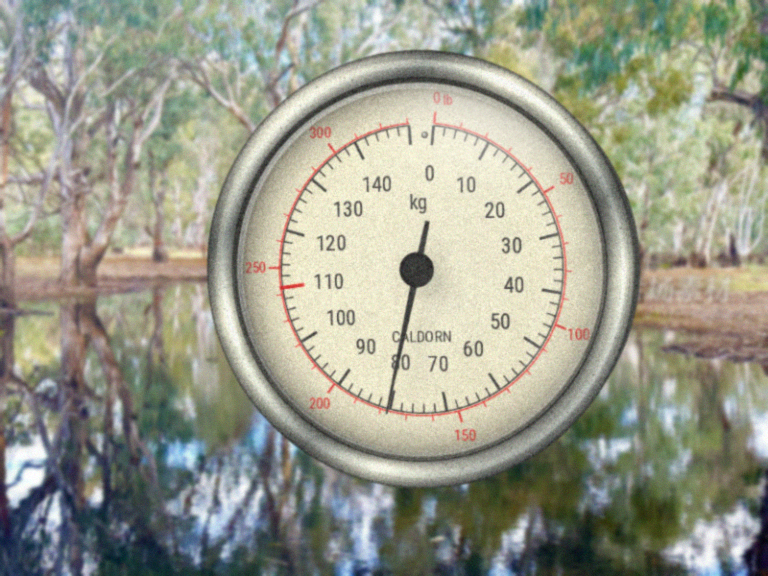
value=80 unit=kg
